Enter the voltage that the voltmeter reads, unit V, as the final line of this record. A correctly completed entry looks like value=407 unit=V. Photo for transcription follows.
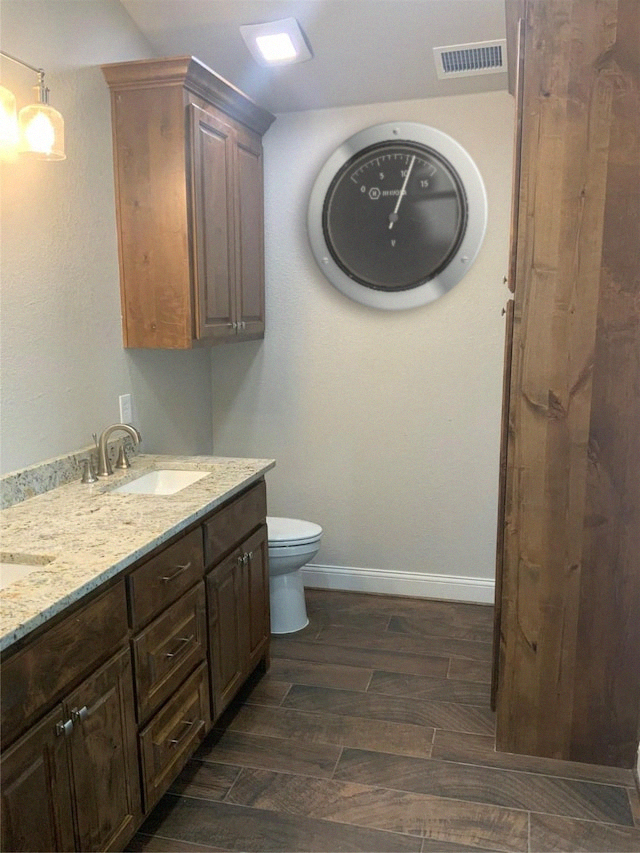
value=11 unit=V
